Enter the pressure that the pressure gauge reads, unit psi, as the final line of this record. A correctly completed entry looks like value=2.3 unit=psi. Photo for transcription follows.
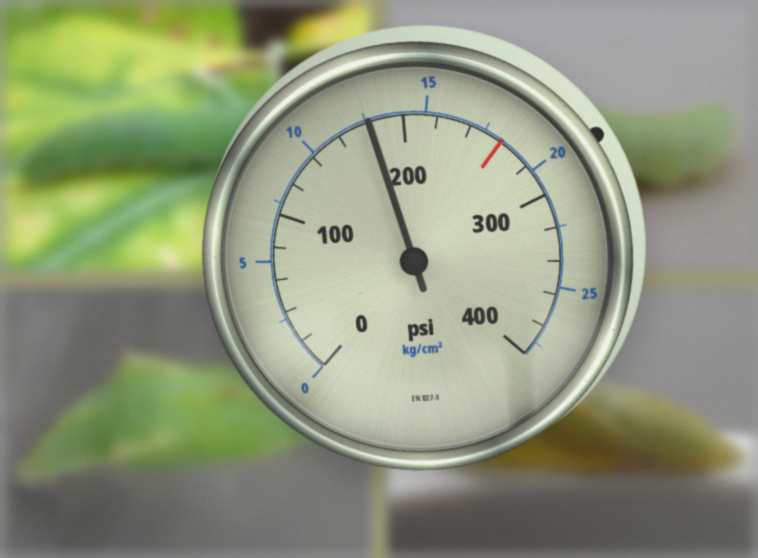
value=180 unit=psi
